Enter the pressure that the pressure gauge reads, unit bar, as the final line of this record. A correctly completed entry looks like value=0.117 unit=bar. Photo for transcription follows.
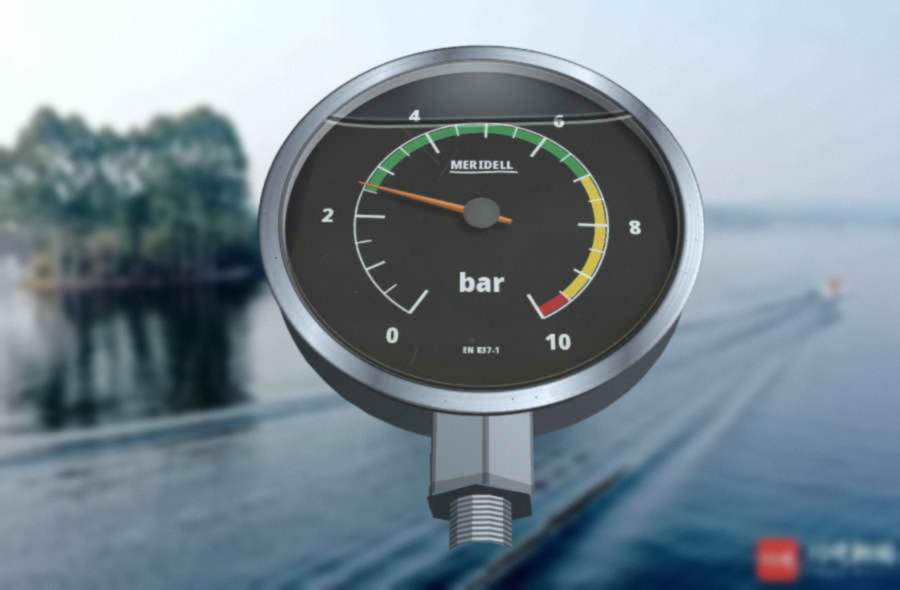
value=2.5 unit=bar
